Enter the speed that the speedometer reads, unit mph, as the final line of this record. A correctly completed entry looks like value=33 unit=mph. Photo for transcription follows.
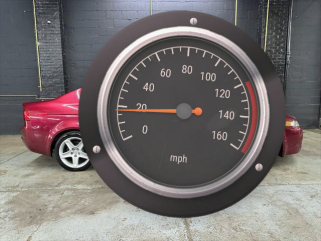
value=17.5 unit=mph
